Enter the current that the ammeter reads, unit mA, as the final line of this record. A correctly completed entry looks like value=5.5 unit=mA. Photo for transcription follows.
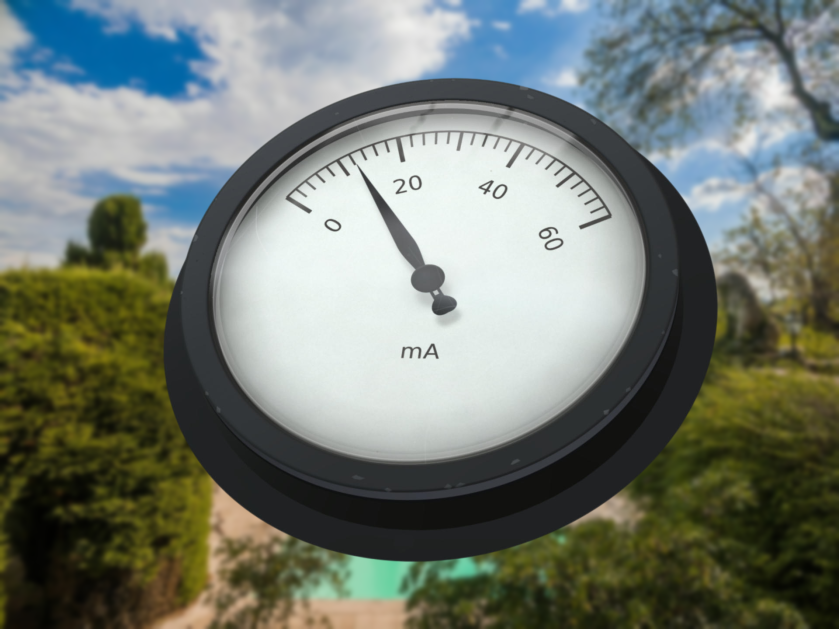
value=12 unit=mA
